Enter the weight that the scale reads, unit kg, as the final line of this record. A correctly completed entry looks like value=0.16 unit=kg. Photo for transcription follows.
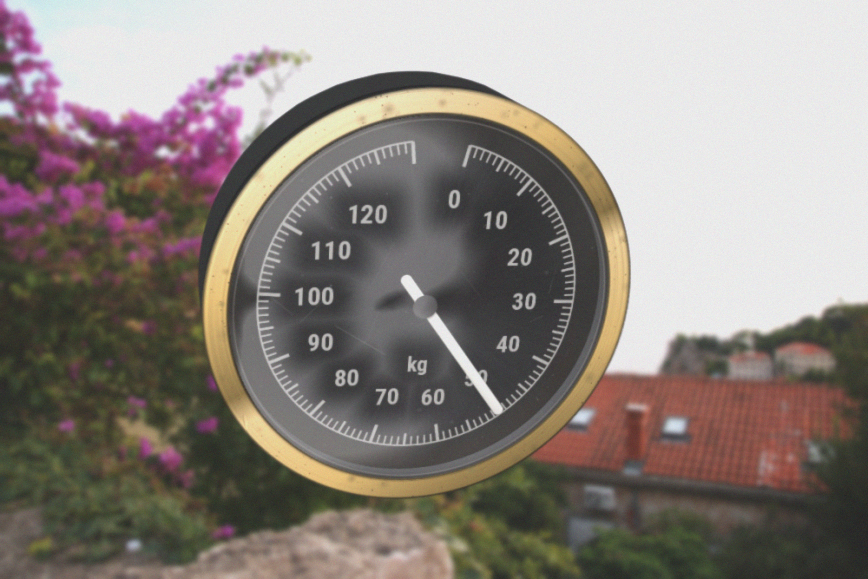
value=50 unit=kg
